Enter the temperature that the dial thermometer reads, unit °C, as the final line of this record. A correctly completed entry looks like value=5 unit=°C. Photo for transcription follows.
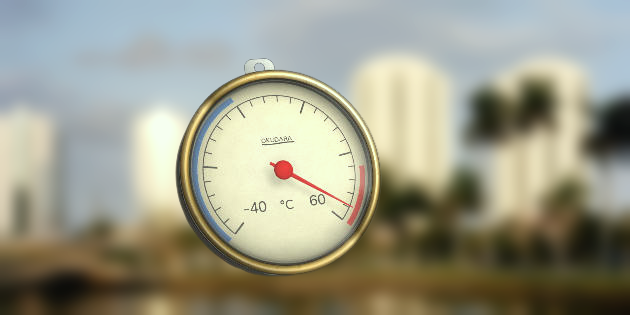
value=56 unit=°C
